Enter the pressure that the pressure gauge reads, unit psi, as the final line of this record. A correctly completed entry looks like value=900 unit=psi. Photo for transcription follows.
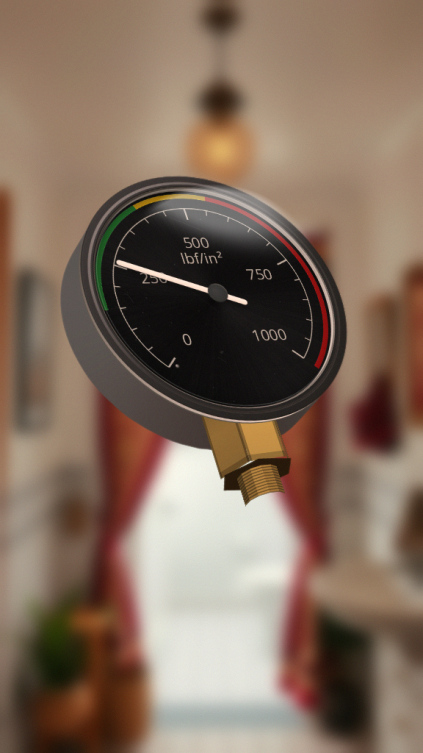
value=250 unit=psi
